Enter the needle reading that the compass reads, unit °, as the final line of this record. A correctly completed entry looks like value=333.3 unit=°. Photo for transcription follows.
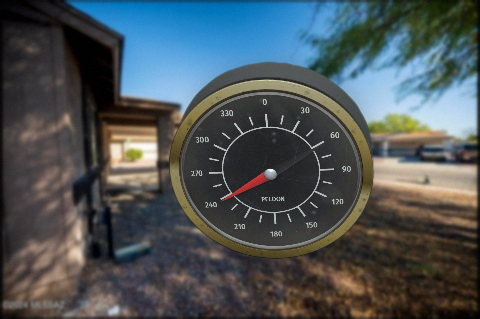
value=240 unit=°
